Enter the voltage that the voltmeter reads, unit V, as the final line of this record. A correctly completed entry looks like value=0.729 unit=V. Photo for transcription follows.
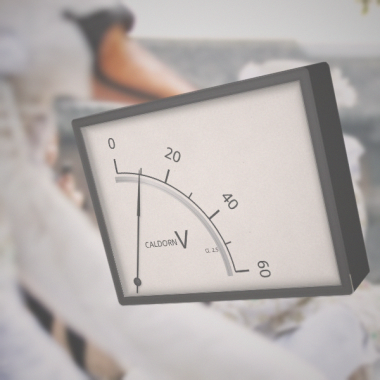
value=10 unit=V
